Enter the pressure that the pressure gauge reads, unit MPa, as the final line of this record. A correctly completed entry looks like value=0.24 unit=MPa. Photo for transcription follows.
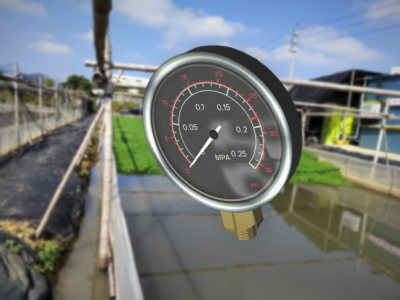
value=0 unit=MPa
